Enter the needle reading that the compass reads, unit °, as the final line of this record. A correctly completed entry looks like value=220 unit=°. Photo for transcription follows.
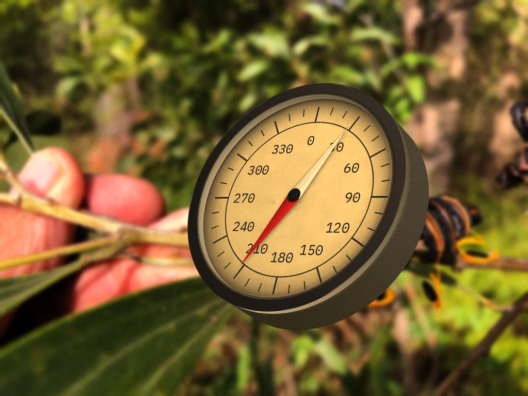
value=210 unit=°
